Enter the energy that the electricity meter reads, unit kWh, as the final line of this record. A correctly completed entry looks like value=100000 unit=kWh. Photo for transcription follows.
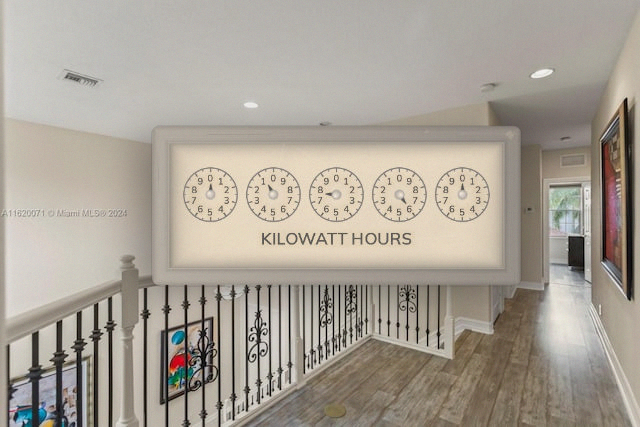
value=760 unit=kWh
